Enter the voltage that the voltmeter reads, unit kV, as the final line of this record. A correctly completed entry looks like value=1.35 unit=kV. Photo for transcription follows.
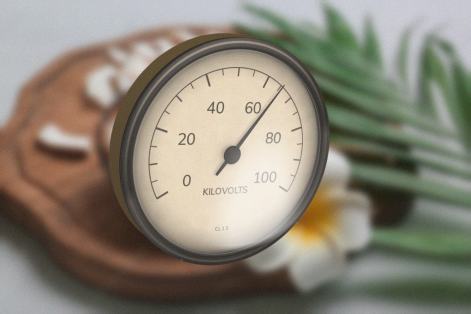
value=65 unit=kV
